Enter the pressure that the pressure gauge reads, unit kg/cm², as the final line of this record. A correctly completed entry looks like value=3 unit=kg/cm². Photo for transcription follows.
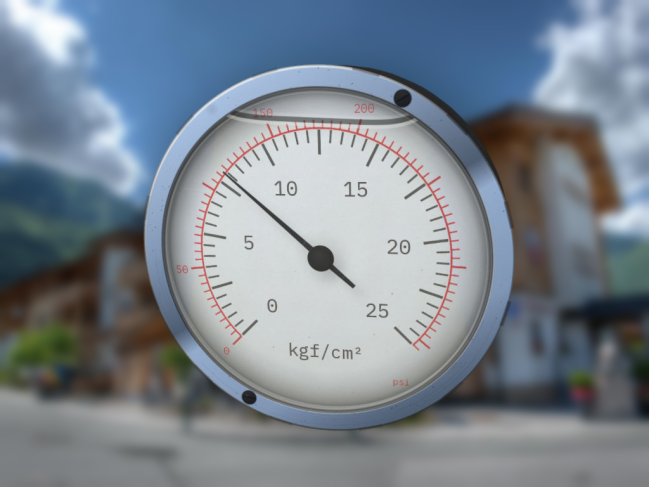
value=8 unit=kg/cm²
